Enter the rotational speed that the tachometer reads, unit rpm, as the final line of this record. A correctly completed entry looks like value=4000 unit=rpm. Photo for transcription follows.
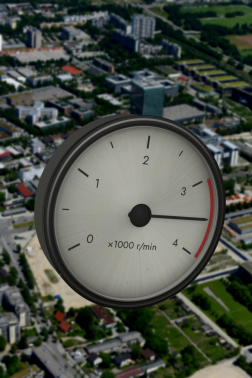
value=3500 unit=rpm
